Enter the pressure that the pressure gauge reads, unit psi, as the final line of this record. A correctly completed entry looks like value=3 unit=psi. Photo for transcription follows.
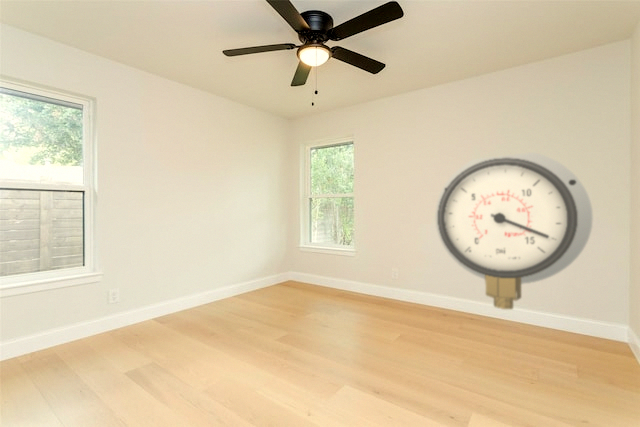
value=14 unit=psi
